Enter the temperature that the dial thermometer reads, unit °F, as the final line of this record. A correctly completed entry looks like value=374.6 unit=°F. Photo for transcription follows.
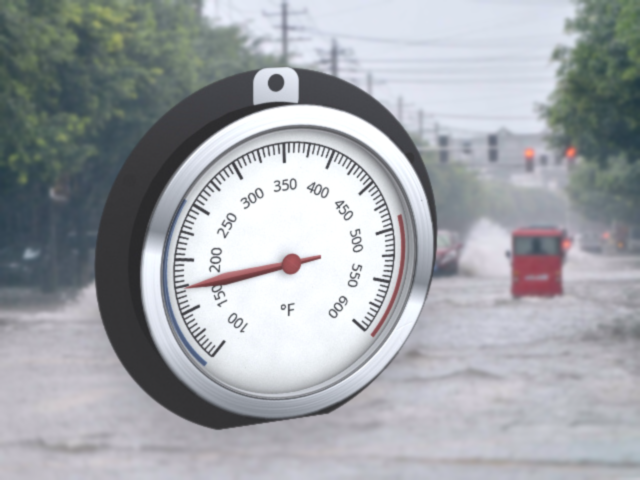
value=175 unit=°F
